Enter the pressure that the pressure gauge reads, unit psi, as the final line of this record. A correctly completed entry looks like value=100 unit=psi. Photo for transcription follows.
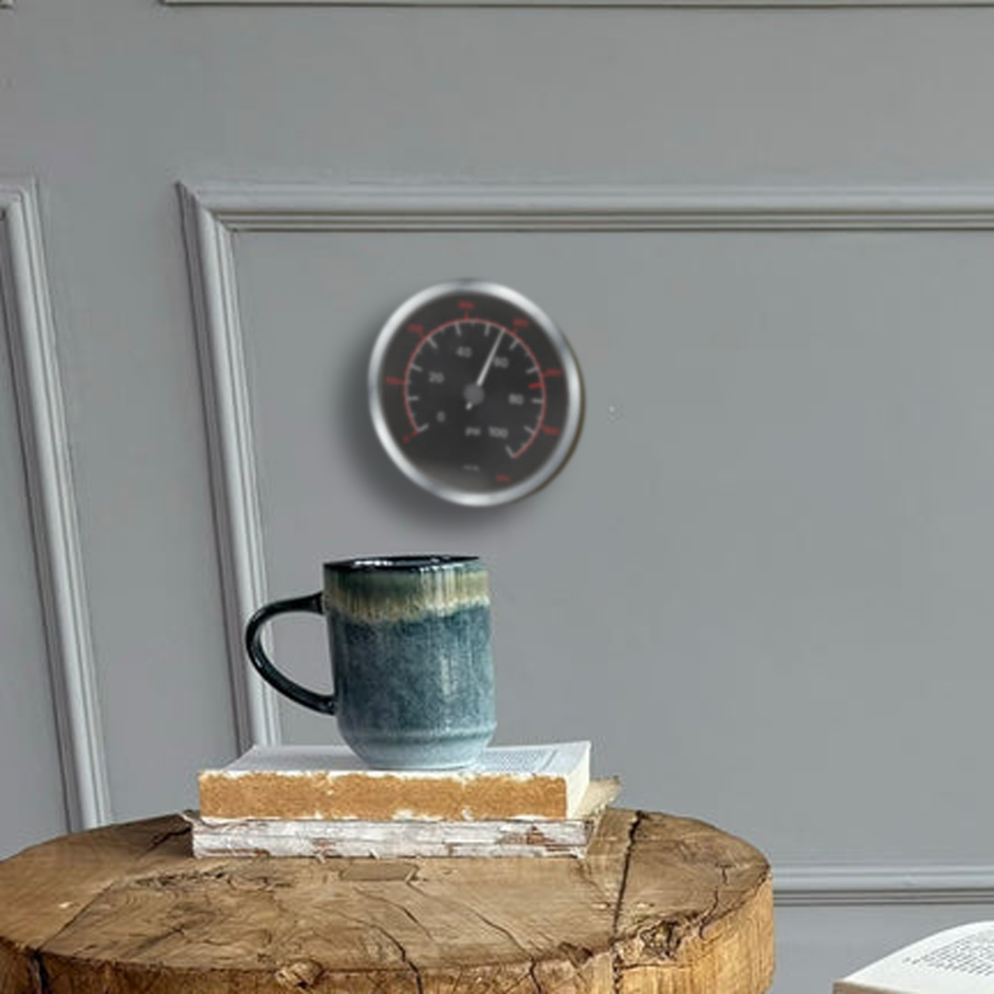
value=55 unit=psi
